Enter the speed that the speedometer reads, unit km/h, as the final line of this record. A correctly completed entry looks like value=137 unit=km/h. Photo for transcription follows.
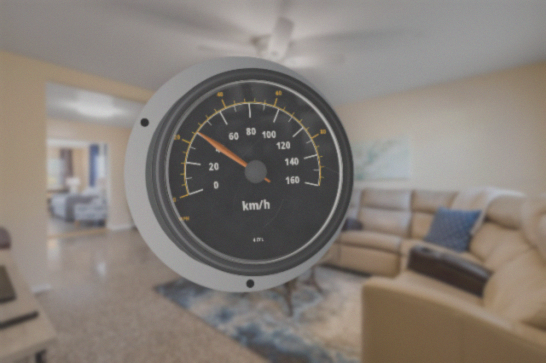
value=40 unit=km/h
